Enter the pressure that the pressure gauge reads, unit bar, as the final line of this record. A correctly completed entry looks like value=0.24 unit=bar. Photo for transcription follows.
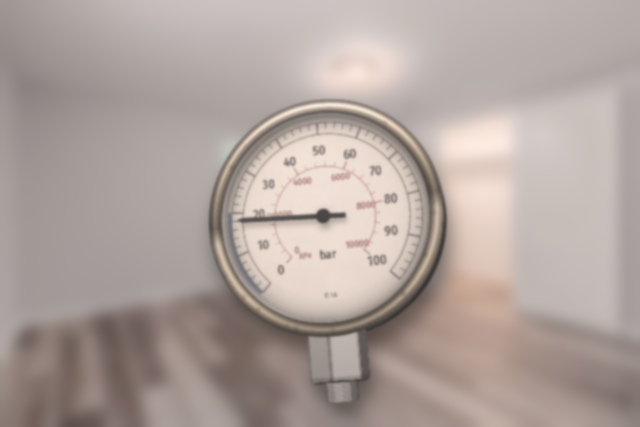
value=18 unit=bar
